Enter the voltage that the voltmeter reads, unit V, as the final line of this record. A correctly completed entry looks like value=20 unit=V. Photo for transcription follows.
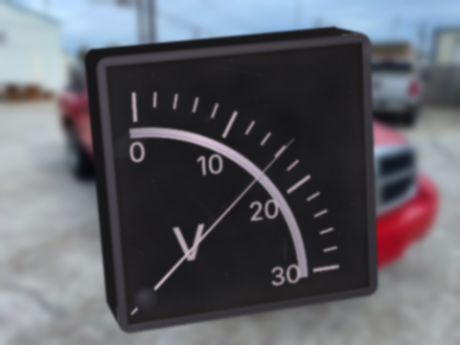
value=16 unit=V
